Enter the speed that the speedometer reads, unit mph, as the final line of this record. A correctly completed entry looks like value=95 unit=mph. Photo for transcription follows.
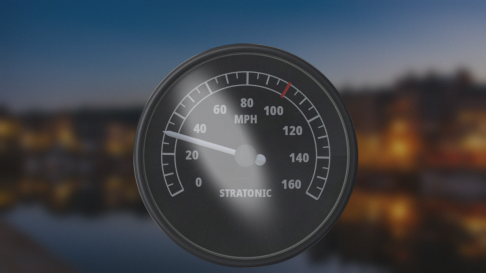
value=30 unit=mph
